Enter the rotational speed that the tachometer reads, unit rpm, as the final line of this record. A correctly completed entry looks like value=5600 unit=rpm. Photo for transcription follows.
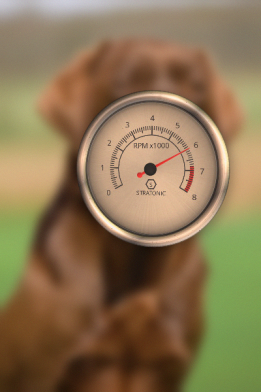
value=6000 unit=rpm
